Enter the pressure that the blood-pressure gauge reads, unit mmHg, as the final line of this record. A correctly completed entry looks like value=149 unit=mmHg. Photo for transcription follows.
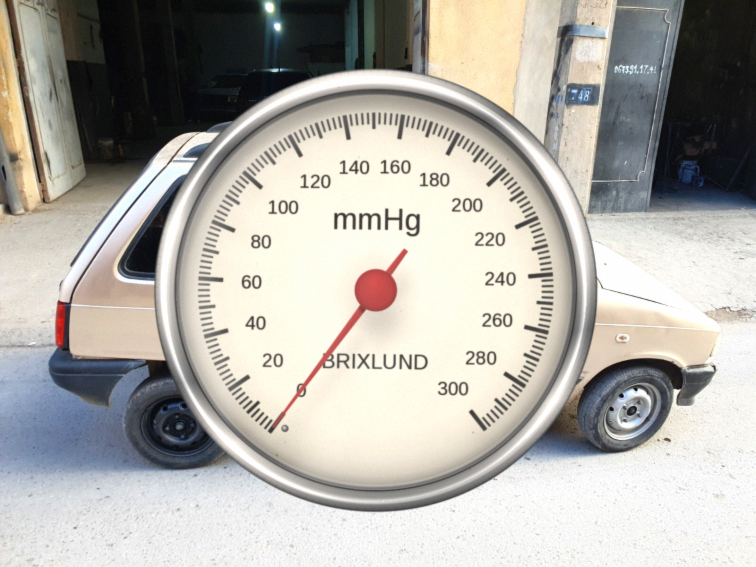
value=0 unit=mmHg
